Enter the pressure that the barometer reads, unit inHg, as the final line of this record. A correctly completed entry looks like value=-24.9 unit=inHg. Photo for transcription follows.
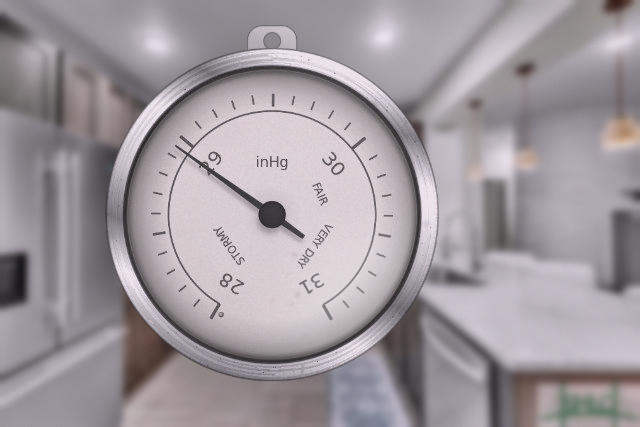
value=28.95 unit=inHg
